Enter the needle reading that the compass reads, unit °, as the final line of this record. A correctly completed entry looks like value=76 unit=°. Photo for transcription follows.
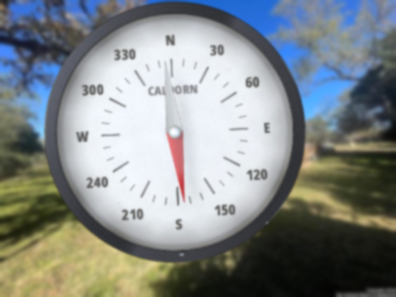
value=175 unit=°
